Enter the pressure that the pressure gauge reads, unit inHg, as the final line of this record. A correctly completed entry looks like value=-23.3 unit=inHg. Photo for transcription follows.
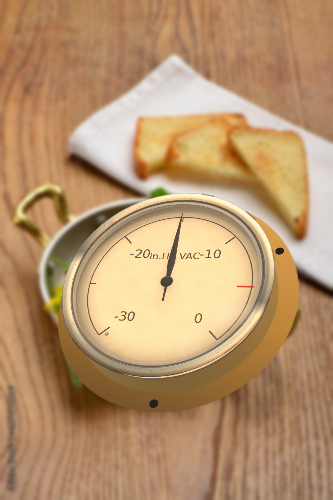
value=-15 unit=inHg
